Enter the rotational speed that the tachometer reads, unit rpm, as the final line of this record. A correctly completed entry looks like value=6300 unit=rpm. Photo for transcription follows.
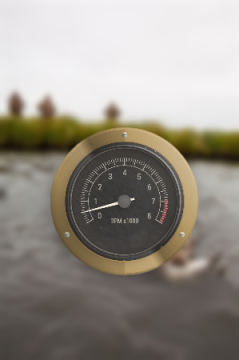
value=500 unit=rpm
